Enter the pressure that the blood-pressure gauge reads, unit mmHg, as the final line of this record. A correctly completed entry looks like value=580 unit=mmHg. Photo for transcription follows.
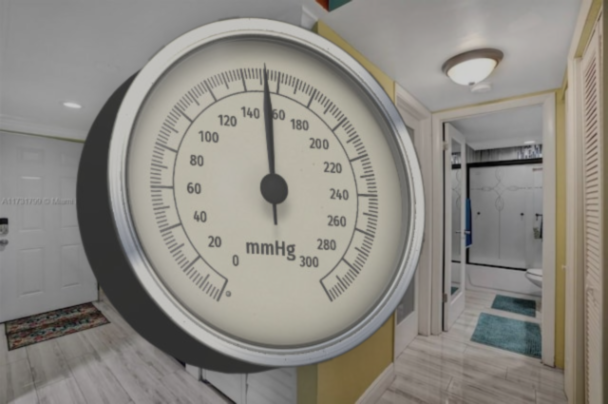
value=150 unit=mmHg
